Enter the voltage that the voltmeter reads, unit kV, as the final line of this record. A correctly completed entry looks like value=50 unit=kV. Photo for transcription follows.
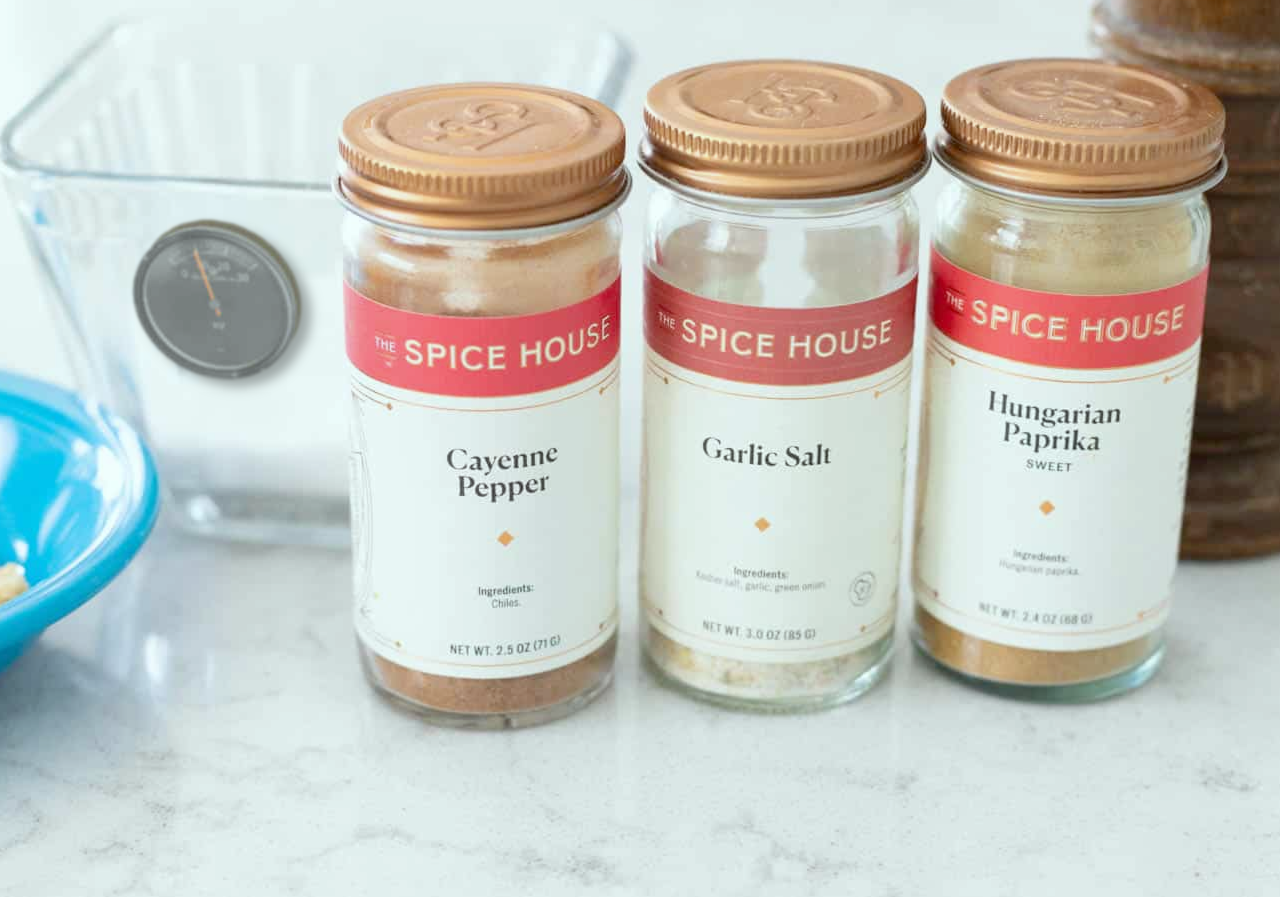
value=10 unit=kV
